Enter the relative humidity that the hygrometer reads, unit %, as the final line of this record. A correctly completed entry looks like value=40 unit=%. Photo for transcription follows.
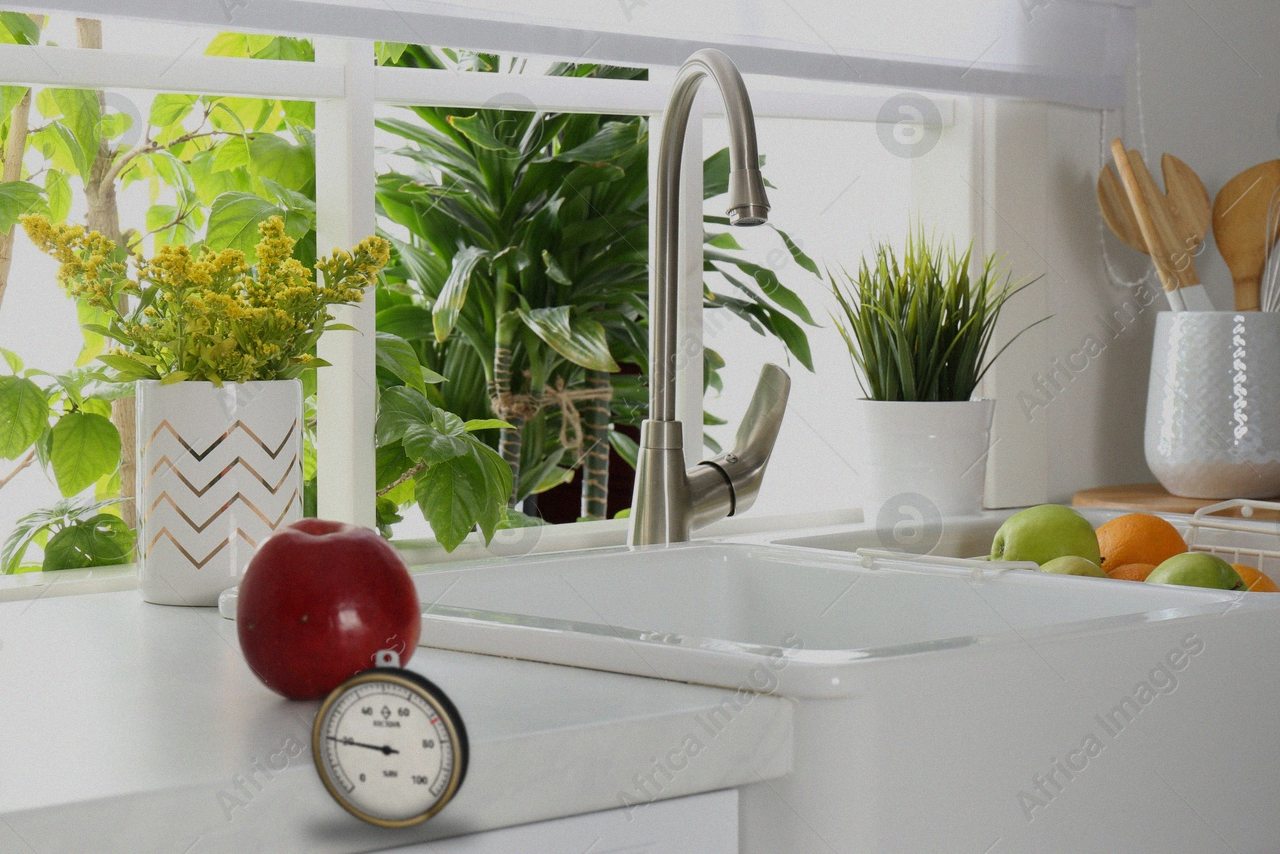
value=20 unit=%
